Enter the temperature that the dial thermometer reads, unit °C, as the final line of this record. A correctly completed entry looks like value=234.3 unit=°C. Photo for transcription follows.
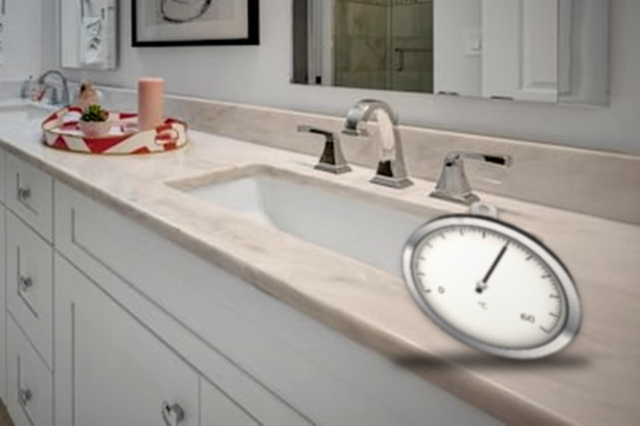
value=35 unit=°C
